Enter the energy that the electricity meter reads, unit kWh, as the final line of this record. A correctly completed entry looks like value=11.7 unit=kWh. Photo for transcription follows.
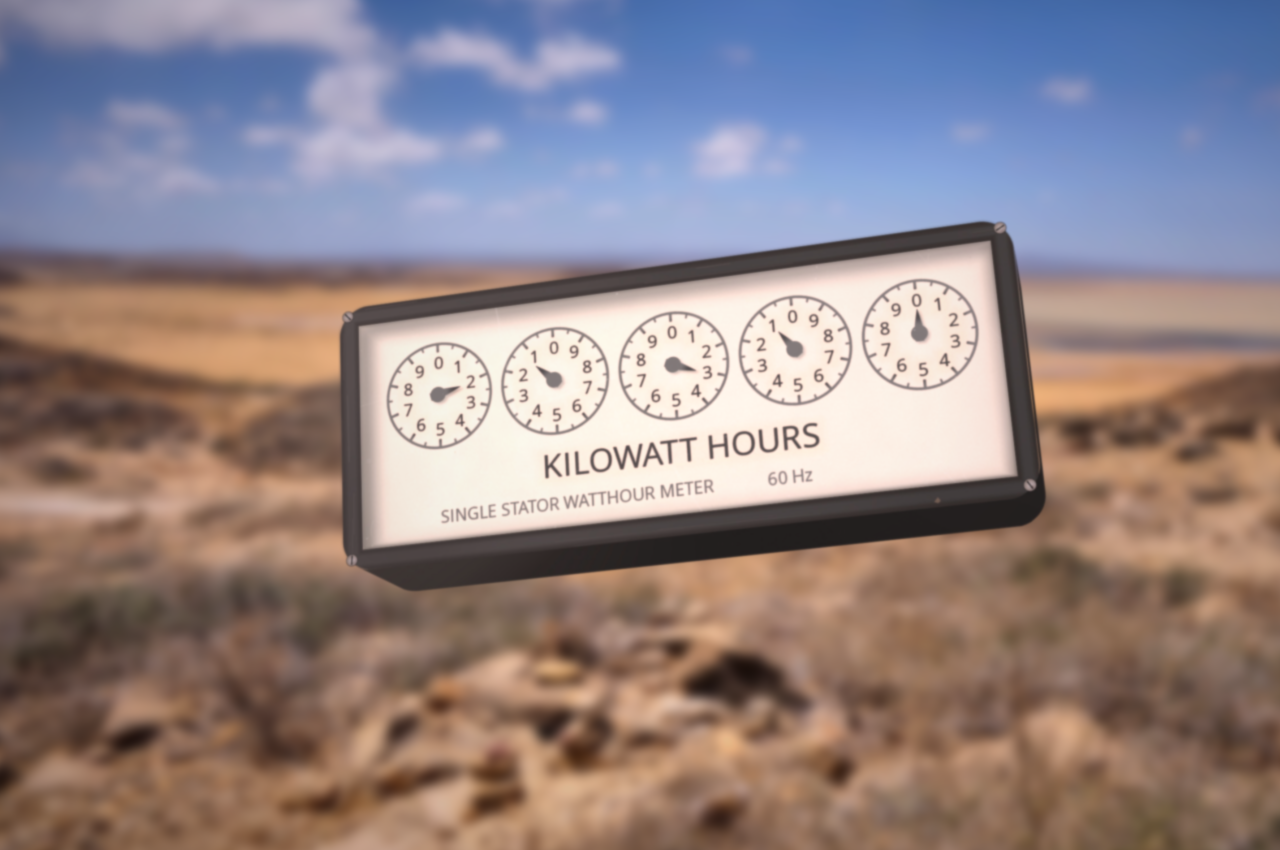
value=21310 unit=kWh
